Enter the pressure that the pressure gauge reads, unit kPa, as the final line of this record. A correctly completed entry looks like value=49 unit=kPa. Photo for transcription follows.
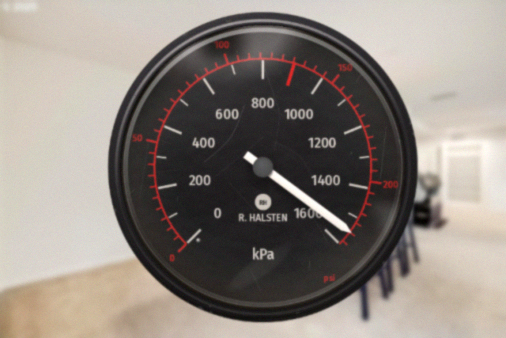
value=1550 unit=kPa
